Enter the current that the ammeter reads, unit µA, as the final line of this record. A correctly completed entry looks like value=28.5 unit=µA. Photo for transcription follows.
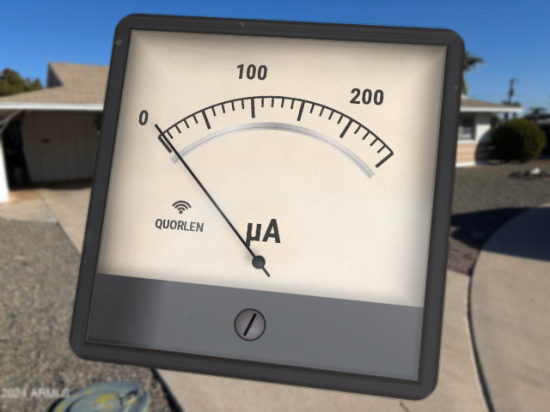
value=5 unit=µA
